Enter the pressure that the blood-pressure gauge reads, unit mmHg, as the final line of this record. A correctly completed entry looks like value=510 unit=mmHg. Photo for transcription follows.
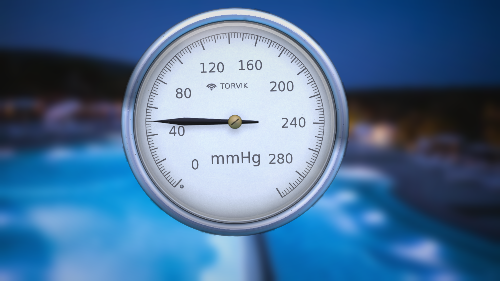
value=50 unit=mmHg
